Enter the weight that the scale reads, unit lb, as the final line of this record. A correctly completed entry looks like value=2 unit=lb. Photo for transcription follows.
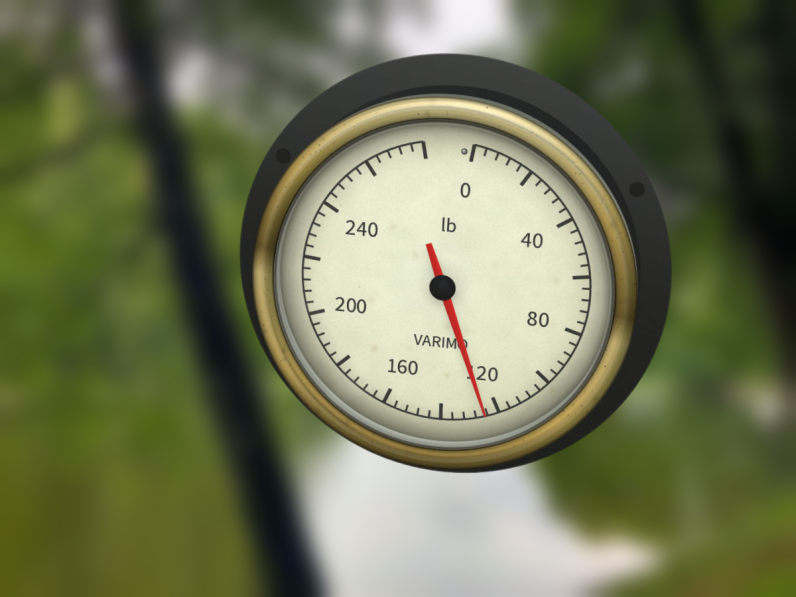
value=124 unit=lb
